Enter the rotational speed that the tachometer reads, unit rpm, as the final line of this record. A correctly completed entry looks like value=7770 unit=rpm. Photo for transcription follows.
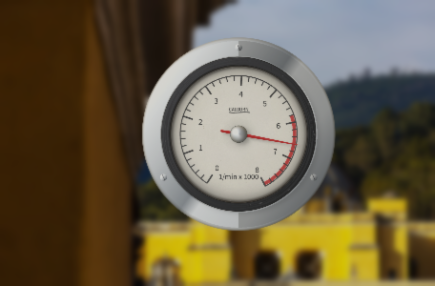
value=6600 unit=rpm
